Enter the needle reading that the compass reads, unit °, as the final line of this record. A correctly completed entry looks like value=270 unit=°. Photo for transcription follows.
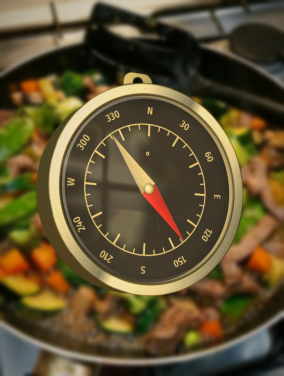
value=140 unit=°
